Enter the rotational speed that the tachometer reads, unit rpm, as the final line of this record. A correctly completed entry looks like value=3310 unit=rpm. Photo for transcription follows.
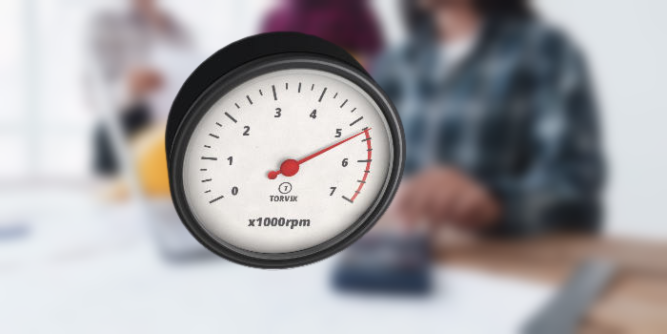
value=5250 unit=rpm
